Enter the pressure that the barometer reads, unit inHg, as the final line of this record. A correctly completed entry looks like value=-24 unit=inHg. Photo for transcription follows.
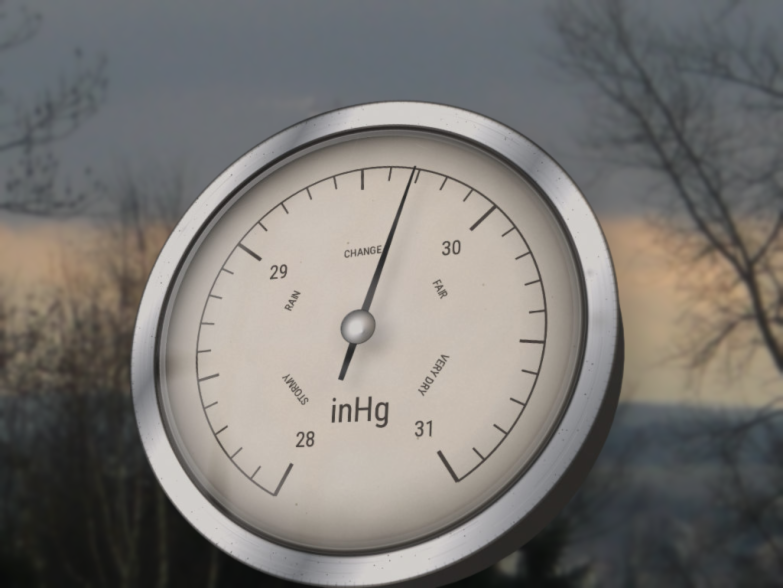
value=29.7 unit=inHg
